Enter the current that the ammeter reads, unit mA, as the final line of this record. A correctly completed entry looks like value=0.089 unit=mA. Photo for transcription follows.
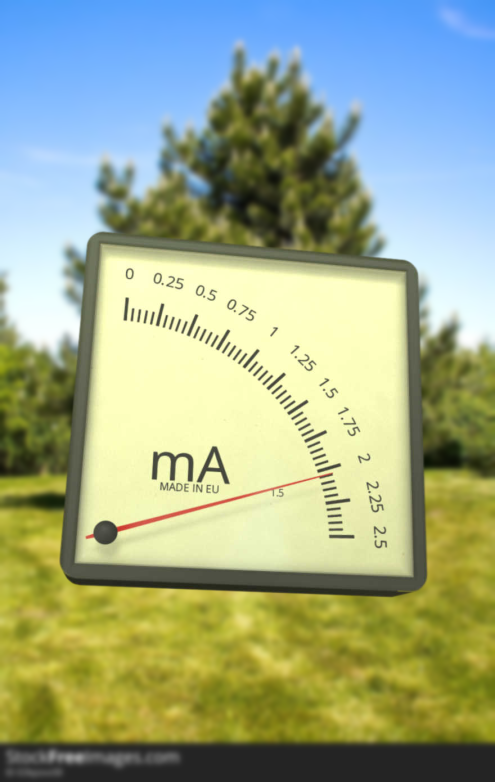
value=2.05 unit=mA
